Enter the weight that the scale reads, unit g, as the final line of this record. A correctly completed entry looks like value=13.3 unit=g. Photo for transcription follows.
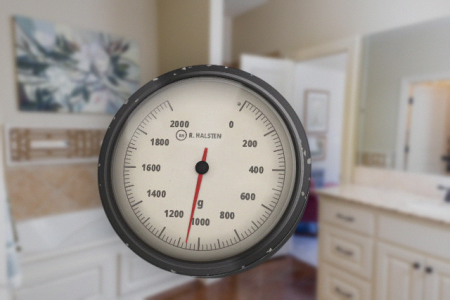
value=1060 unit=g
